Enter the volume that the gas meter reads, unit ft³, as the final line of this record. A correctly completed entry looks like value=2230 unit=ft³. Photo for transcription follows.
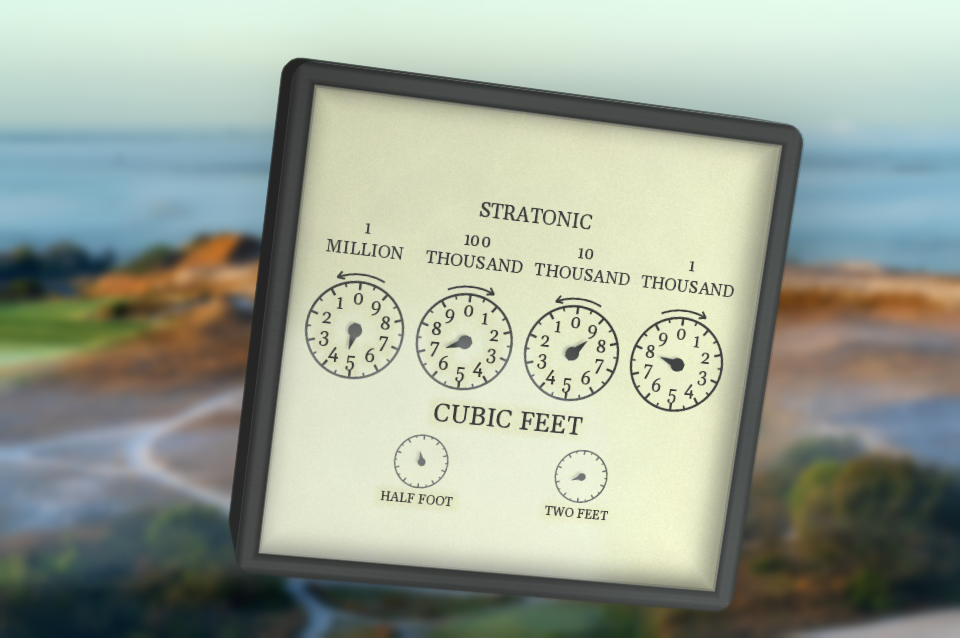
value=468800 unit=ft³
